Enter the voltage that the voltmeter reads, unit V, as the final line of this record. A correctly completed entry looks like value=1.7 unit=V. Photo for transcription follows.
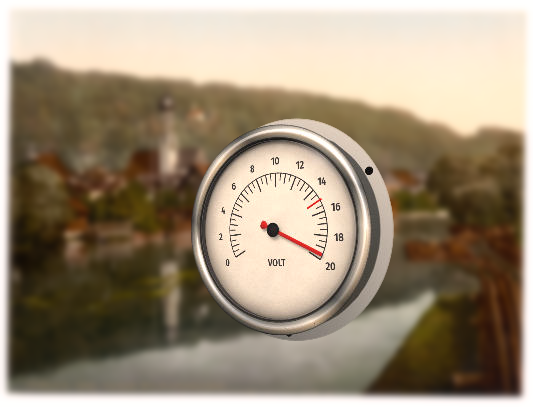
value=19.5 unit=V
